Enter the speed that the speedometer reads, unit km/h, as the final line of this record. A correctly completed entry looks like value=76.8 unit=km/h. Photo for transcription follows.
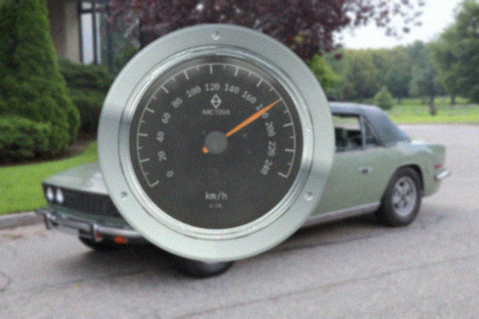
value=180 unit=km/h
